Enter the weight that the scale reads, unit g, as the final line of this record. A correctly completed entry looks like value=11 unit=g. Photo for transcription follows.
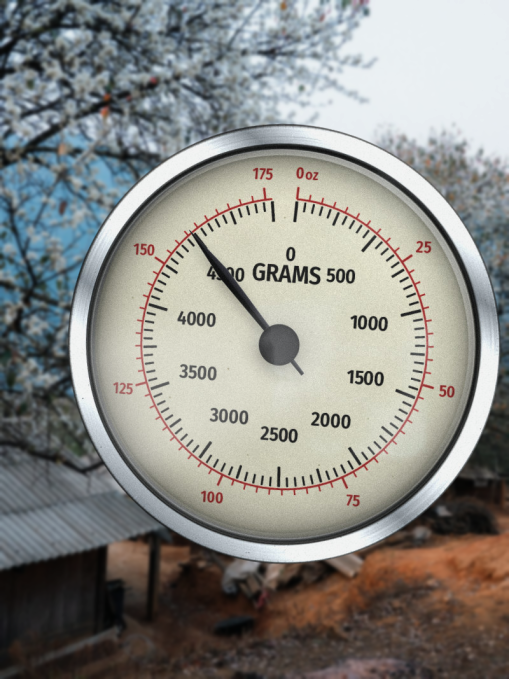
value=4500 unit=g
